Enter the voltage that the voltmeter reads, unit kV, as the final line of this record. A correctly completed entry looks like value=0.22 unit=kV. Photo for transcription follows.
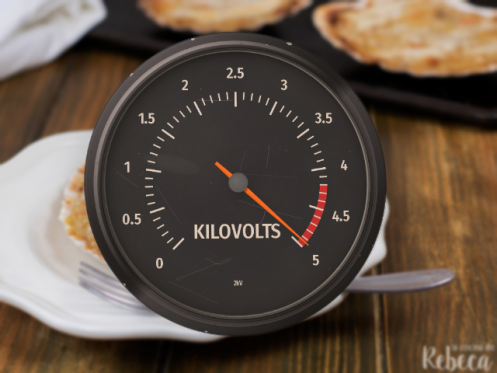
value=4.95 unit=kV
